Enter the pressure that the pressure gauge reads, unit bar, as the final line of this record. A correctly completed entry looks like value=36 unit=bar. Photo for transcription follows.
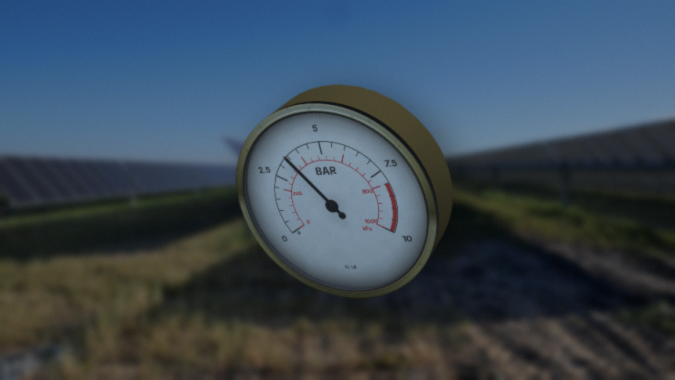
value=3.5 unit=bar
